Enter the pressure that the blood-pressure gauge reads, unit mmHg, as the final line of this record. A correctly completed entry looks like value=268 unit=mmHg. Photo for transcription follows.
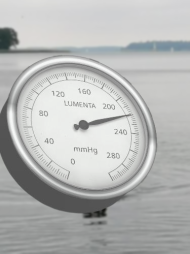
value=220 unit=mmHg
